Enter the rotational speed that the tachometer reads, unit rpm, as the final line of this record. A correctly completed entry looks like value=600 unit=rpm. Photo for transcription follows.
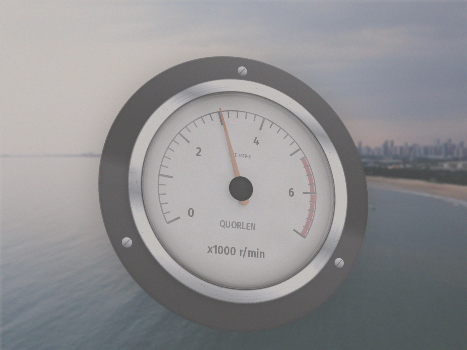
value=3000 unit=rpm
